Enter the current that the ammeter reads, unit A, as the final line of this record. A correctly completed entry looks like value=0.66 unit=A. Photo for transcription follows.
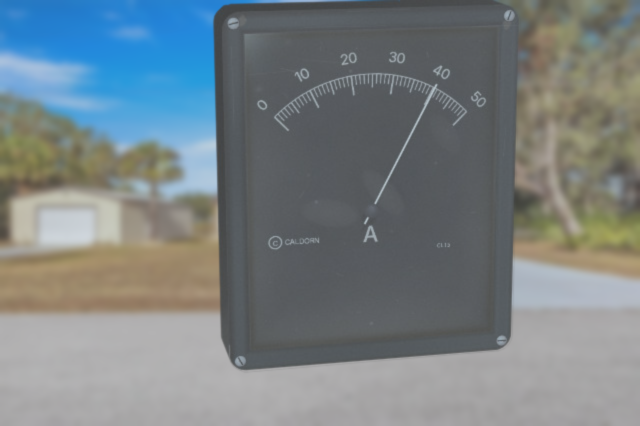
value=40 unit=A
